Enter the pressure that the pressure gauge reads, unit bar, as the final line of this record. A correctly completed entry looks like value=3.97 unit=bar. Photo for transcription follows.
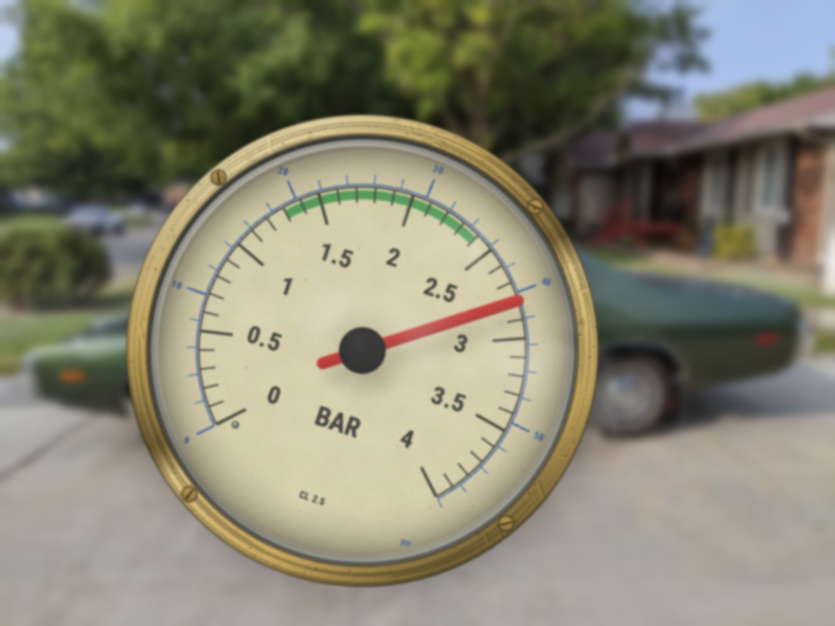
value=2.8 unit=bar
